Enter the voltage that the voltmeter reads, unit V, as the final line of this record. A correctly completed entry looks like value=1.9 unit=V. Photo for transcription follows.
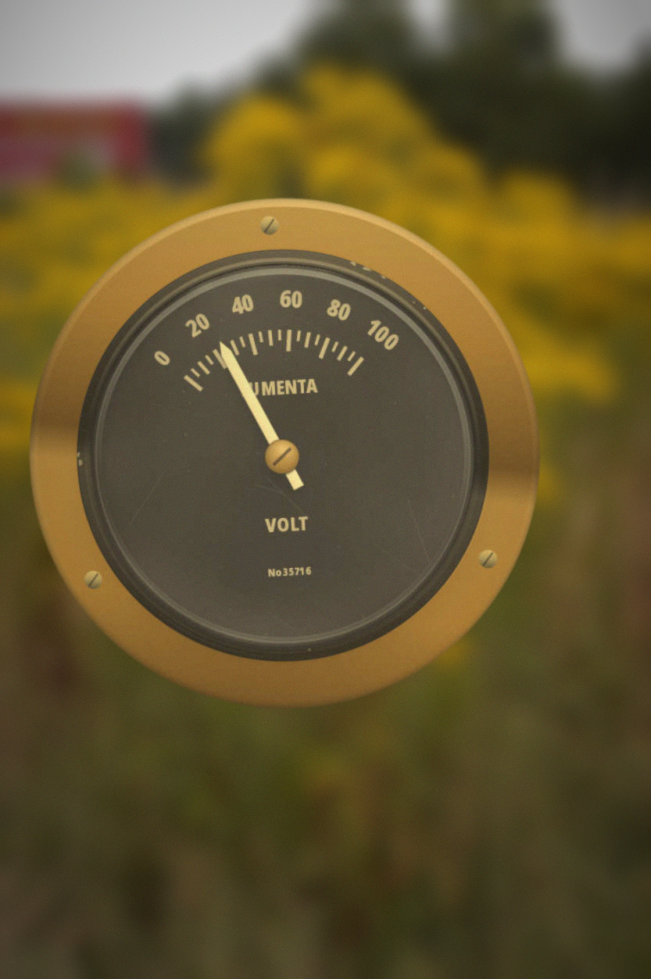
value=25 unit=V
